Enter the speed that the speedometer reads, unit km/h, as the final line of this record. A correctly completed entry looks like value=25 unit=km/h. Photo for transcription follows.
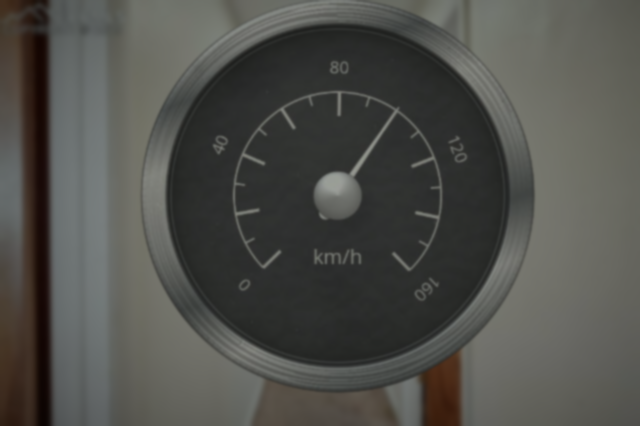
value=100 unit=km/h
